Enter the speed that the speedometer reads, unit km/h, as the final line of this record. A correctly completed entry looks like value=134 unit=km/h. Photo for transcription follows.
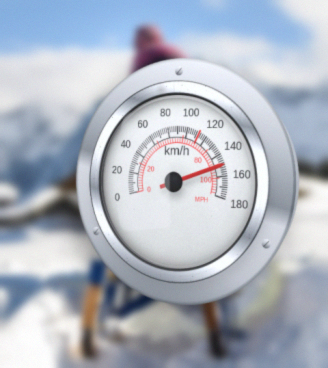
value=150 unit=km/h
